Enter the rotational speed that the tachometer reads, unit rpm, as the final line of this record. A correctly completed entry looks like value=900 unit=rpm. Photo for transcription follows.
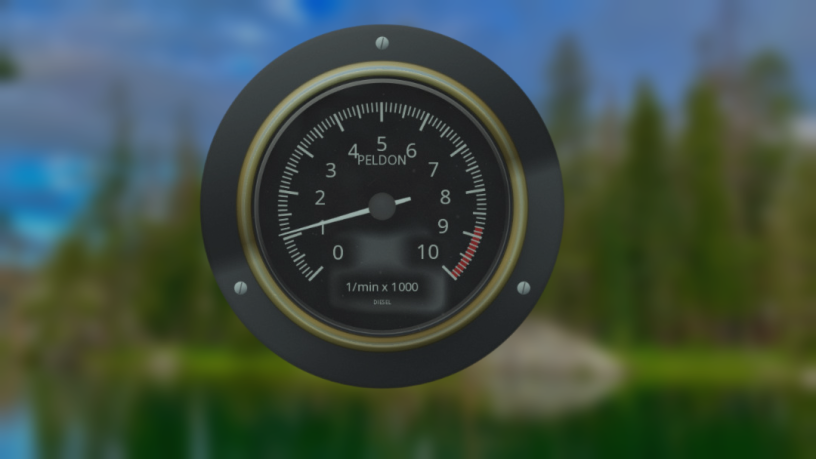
value=1100 unit=rpm
